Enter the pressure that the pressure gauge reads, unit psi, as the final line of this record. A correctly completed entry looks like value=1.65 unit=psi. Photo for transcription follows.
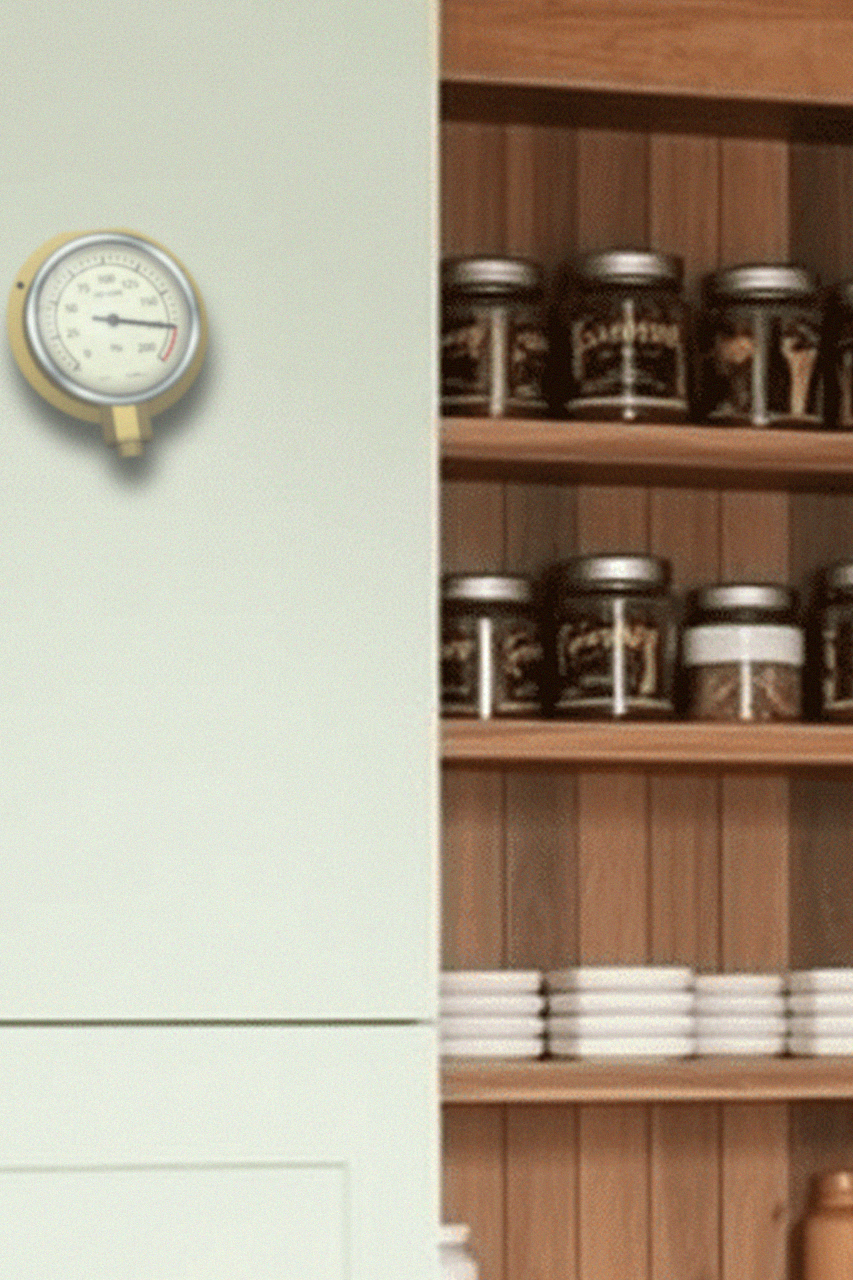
value=175 unit=psi
